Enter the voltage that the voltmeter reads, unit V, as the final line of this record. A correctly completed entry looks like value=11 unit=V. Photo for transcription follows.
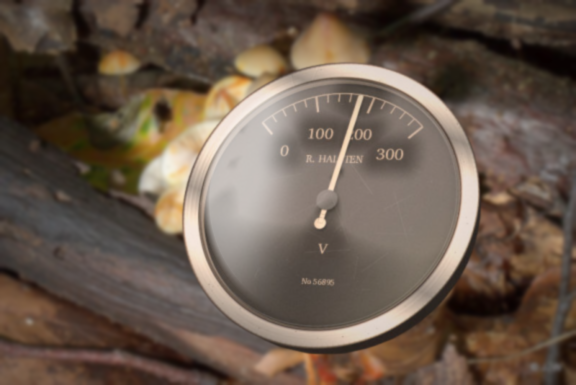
value=180 unit=V
